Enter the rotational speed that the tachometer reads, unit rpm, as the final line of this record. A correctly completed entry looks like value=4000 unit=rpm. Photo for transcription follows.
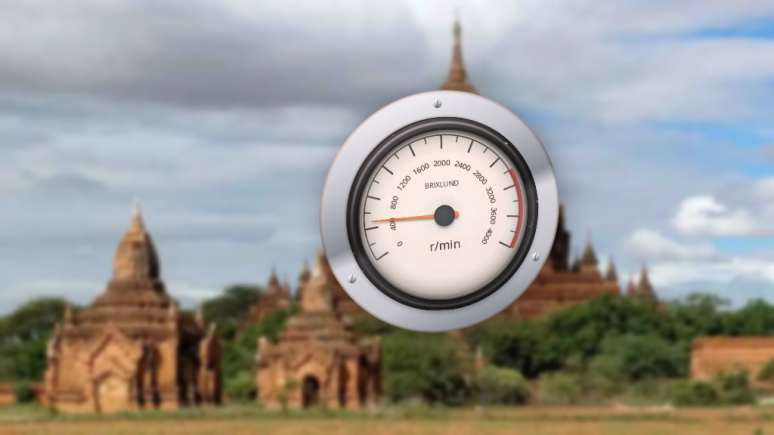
value=500 unit=rpm
